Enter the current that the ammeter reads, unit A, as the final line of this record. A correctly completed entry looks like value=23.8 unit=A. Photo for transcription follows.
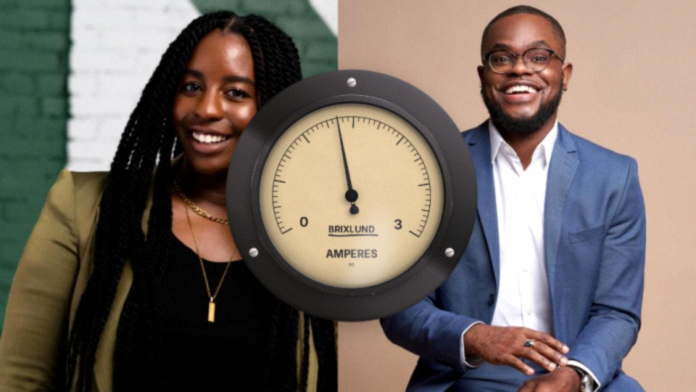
value=1.35 unit=A
